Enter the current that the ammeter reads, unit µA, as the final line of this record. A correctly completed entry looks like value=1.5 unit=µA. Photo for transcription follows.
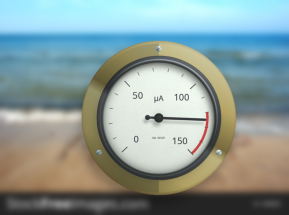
value=125 unit=µA
